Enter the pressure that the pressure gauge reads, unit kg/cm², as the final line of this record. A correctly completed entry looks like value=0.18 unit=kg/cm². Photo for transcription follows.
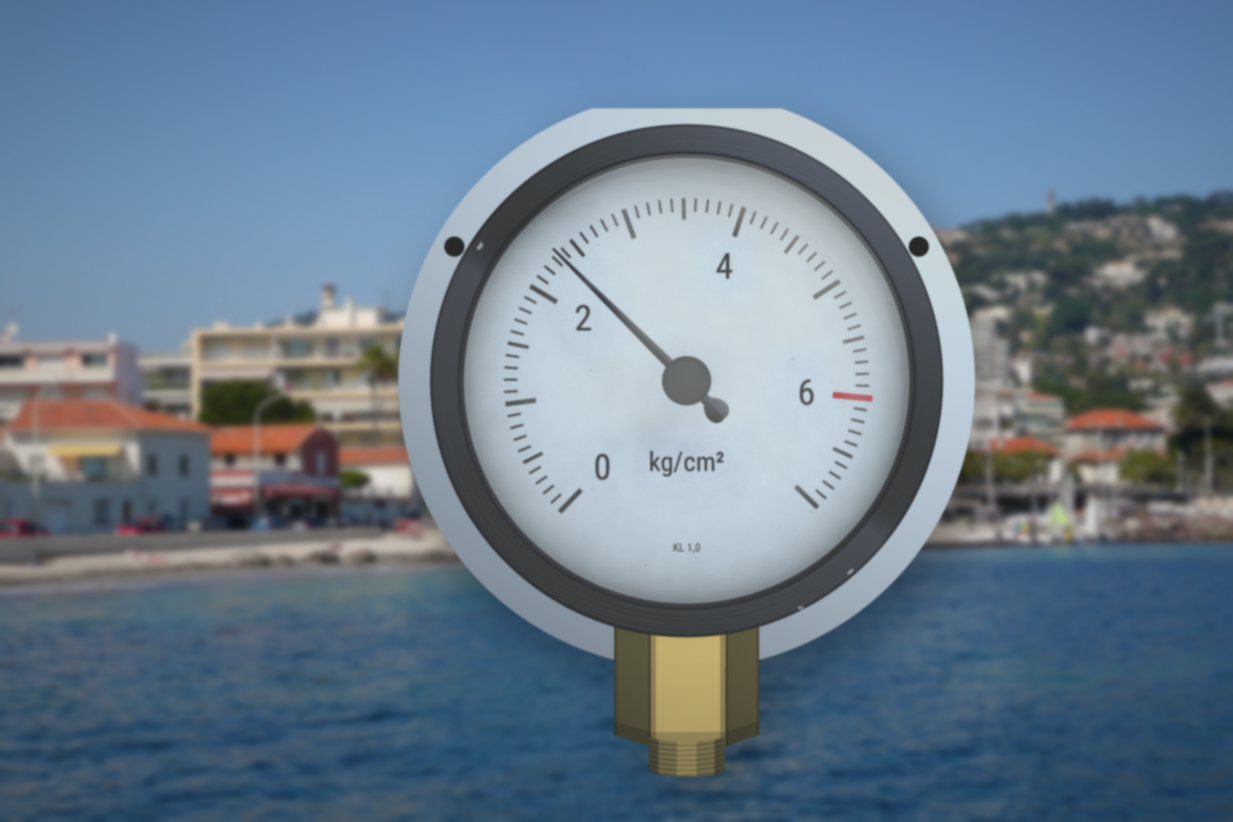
value=2.35 unit=kg/cm²
